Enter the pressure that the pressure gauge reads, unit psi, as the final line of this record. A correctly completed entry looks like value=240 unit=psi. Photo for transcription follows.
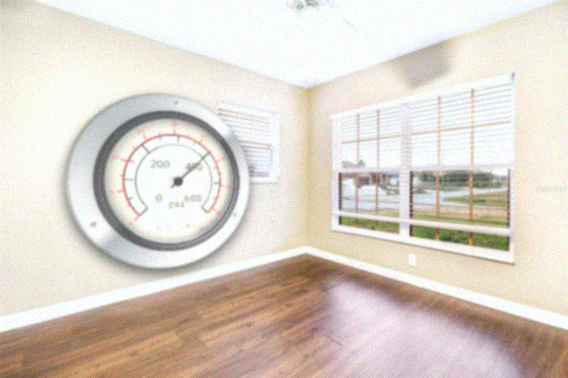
value=400 unit=psi
